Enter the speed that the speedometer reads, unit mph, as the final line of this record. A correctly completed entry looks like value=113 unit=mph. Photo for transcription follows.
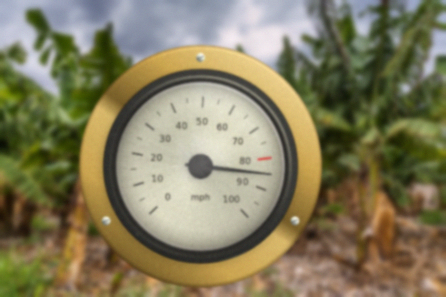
value=85 unit=mph
